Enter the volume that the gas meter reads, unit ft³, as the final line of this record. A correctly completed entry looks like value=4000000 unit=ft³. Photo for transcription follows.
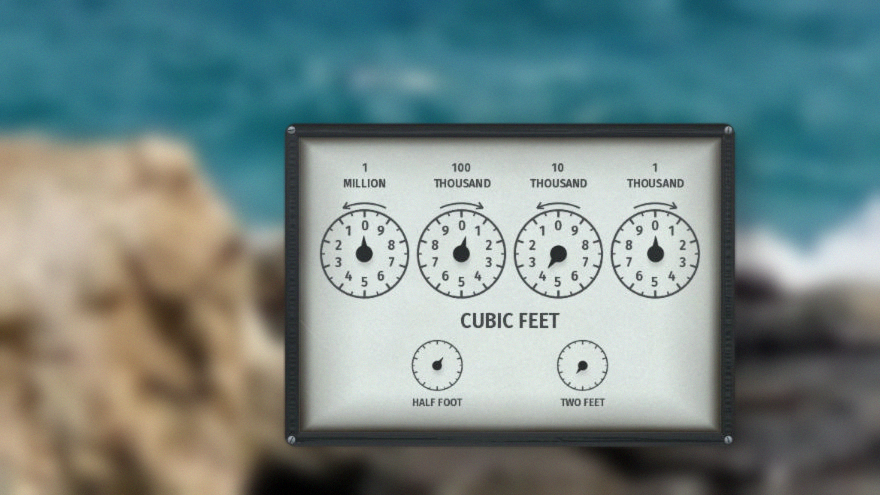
value=4000 unit=ft³
